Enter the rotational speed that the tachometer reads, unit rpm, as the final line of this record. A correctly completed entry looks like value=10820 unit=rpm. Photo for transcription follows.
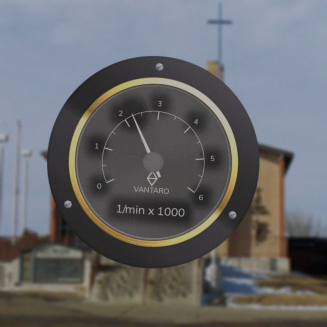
value=2250 unit=rpm
